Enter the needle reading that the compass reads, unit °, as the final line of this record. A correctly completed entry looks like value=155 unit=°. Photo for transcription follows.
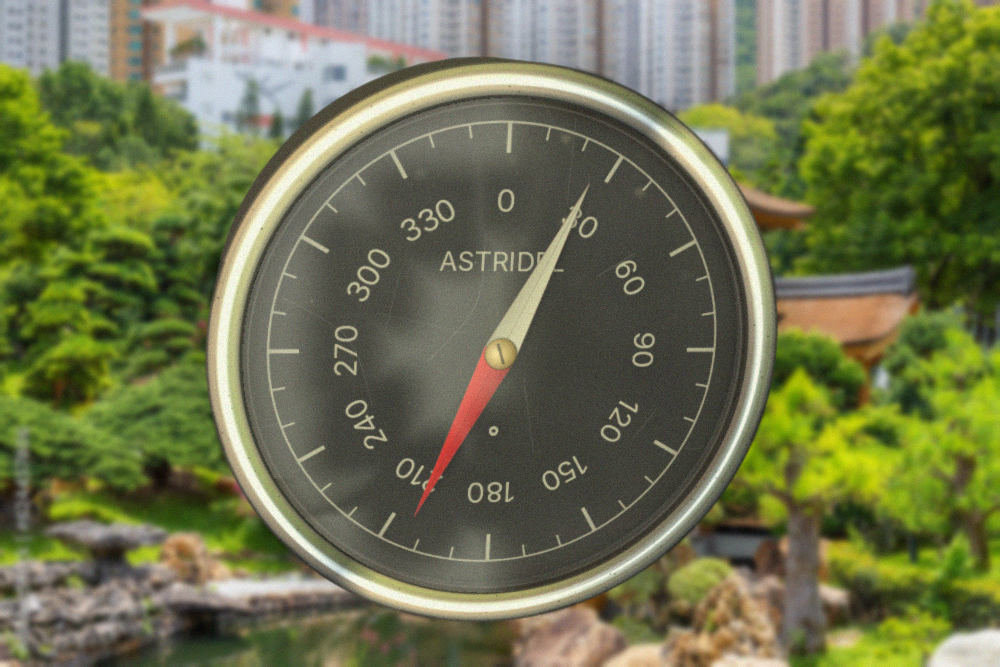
value=205 unit=°
